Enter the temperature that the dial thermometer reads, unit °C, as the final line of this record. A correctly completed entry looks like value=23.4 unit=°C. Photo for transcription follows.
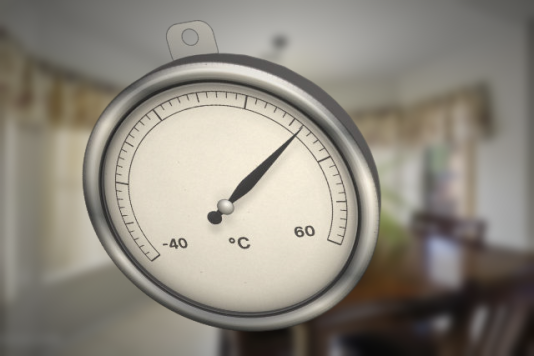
value=32 unit=°C
